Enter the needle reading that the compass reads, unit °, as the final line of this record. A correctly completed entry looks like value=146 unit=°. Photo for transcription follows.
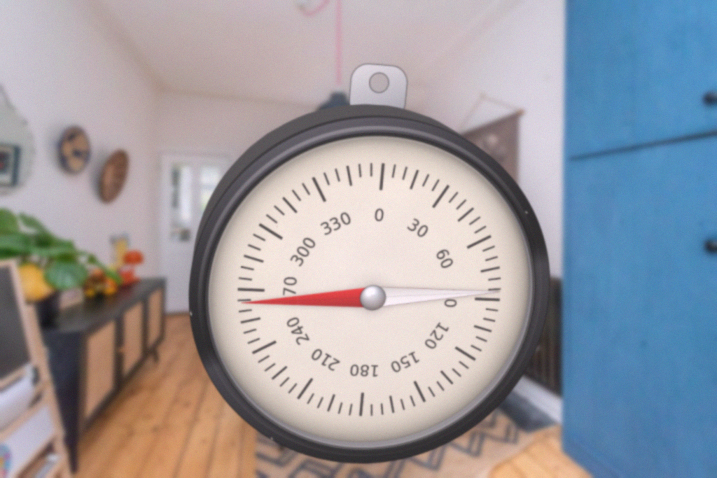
value=265 unit=°
